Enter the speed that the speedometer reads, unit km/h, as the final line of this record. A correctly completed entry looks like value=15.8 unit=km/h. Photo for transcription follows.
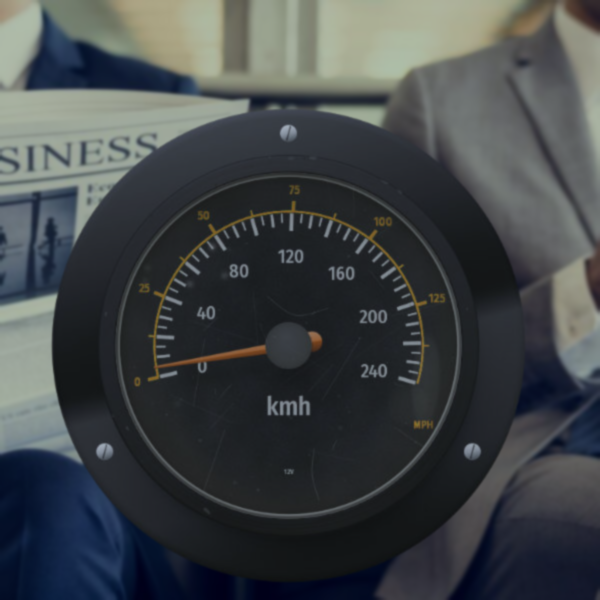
value=5 unit=km/h
